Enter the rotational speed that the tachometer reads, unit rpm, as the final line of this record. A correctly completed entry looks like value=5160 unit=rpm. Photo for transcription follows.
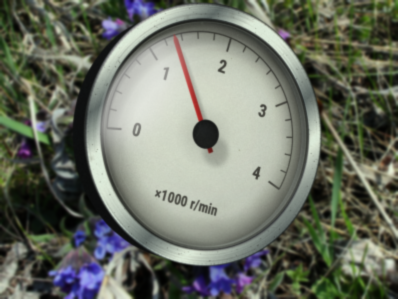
value=1300 unit=rpm
